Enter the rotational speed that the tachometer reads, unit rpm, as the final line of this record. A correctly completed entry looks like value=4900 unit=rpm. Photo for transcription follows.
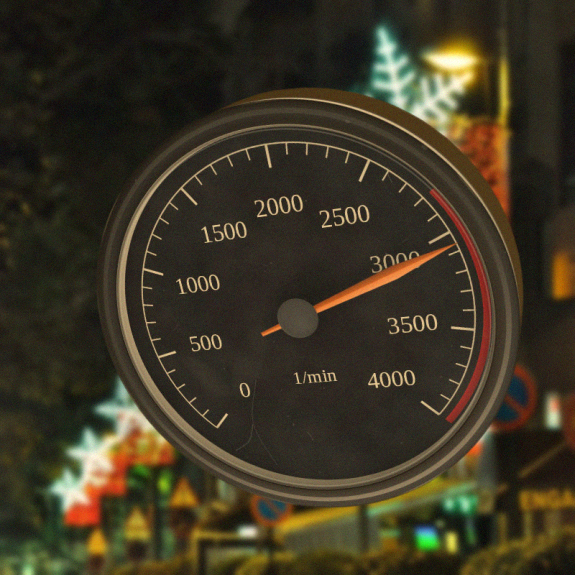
value=3050 unit=rpm
